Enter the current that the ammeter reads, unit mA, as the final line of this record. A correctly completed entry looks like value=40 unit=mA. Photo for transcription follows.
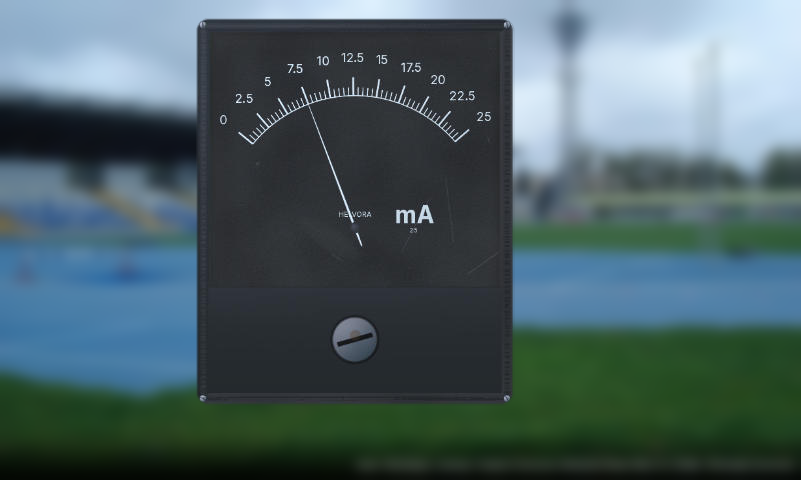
value=7.5 unit=mA
